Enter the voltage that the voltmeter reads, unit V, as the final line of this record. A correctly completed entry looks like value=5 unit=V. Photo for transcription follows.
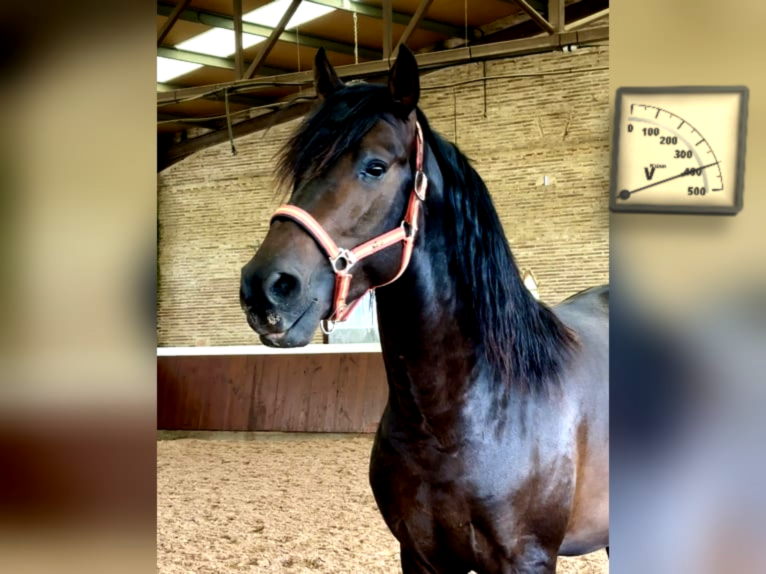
value=400 unit=V
